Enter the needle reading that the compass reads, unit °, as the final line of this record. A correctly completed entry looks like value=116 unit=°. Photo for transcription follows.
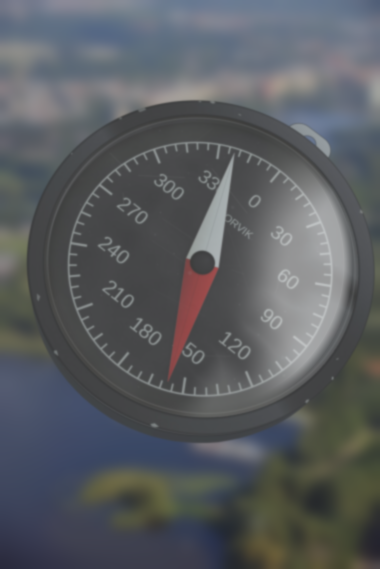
value=157.5 unit=°
